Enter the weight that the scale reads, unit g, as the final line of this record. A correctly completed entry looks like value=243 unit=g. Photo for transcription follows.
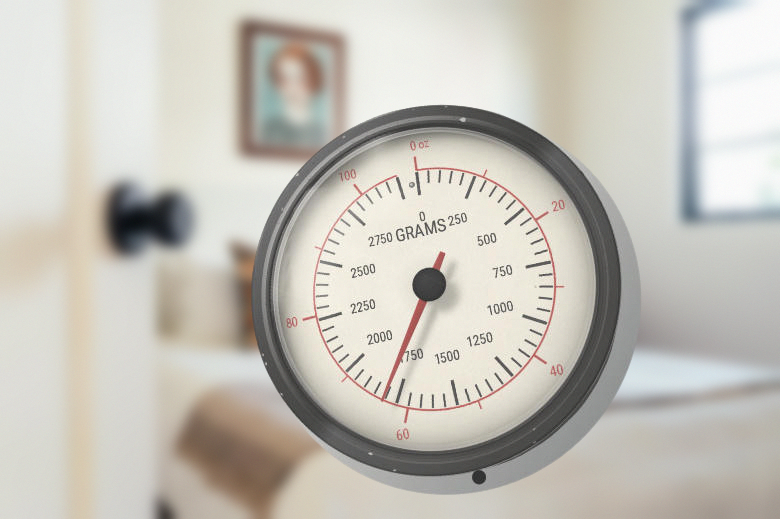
value=1800 unit=g
